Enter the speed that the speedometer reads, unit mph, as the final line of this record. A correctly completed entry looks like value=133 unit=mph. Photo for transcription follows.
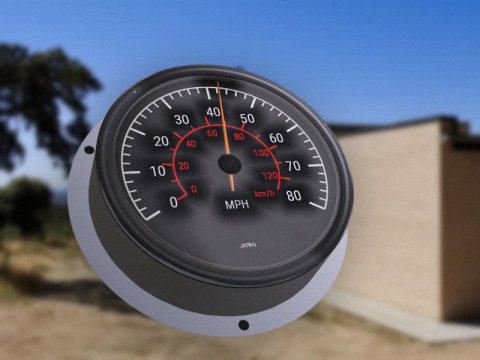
value=42 unit=mph
